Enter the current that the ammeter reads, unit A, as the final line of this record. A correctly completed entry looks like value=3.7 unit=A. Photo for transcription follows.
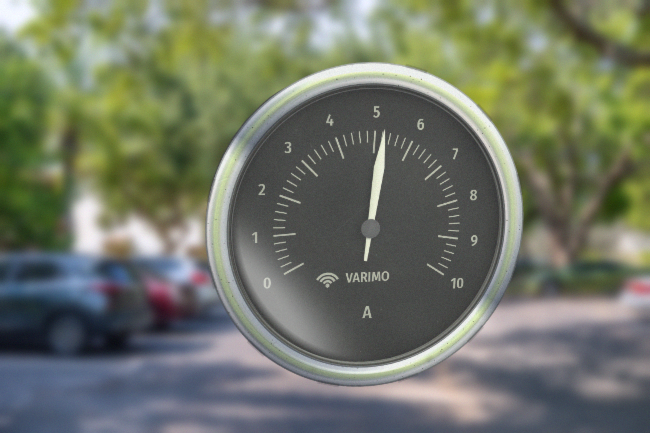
value=5.2 unit=A
